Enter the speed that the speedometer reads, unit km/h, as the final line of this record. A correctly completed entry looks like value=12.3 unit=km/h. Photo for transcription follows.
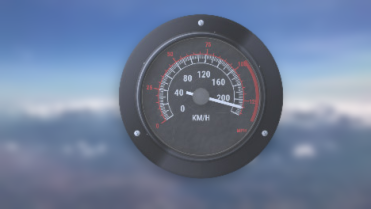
value=210 unit=km/h
